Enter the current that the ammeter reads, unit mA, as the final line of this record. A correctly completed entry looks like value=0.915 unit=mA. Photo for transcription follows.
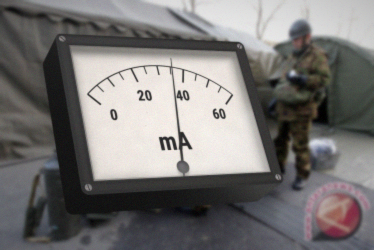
value=35 unit=mA
